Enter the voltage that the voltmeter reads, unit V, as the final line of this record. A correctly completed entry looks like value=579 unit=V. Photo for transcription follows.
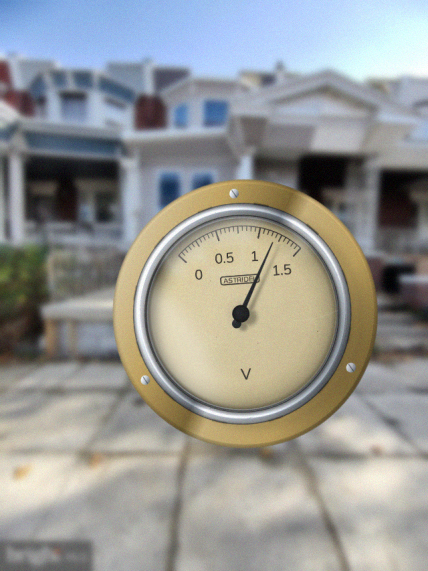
value=1.2 unit=V
